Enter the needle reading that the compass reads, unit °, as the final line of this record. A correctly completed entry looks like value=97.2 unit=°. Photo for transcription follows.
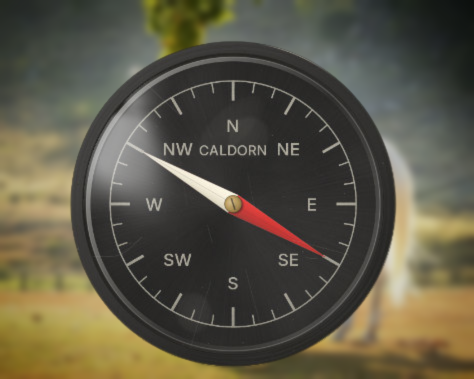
value=120 unit=°
